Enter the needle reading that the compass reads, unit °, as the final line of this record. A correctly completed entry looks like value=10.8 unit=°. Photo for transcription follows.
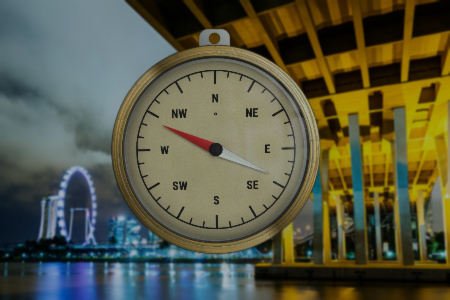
value=295 unit=°
